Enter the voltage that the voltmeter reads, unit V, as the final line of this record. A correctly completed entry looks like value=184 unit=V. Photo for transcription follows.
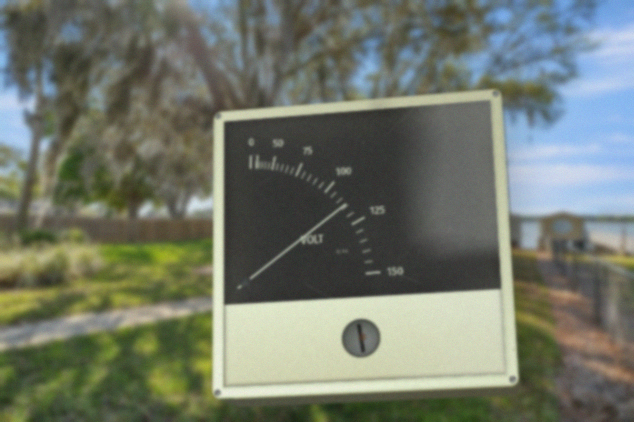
value=115 unit=V
